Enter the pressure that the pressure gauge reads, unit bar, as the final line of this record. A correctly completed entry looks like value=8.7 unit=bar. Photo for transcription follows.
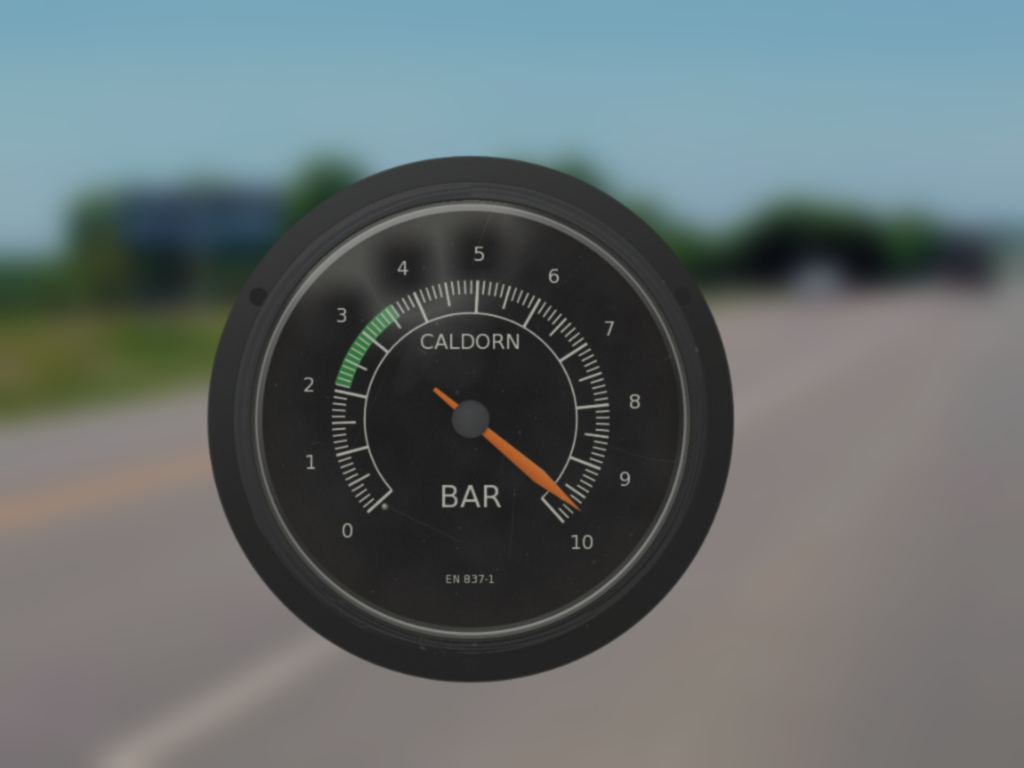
value=9.7 unit=bar
